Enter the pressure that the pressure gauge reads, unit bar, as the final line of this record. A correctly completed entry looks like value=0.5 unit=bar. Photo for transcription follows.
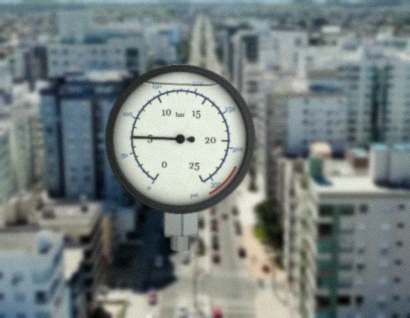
value=5 unit=bar
